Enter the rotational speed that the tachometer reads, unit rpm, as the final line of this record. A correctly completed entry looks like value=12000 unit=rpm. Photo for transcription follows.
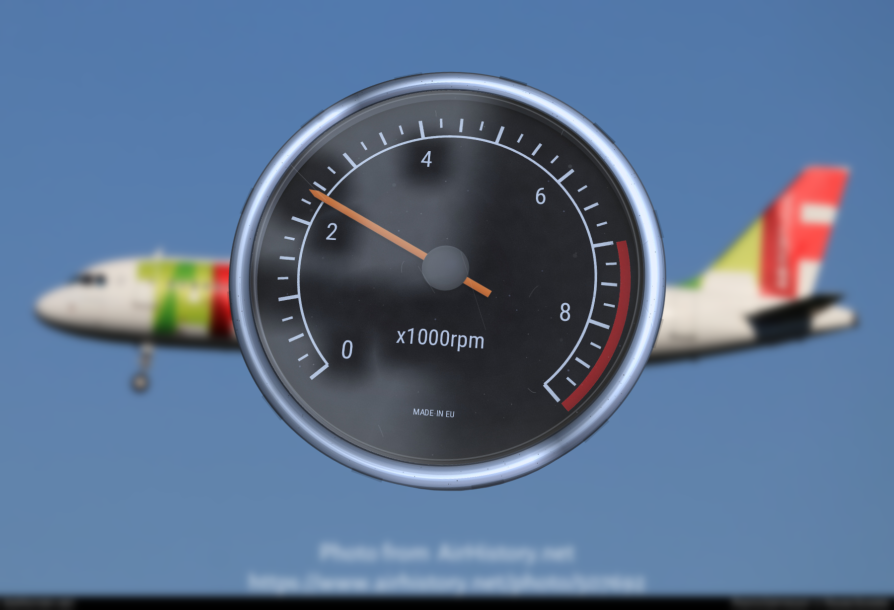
value=2375 unit=rpm
